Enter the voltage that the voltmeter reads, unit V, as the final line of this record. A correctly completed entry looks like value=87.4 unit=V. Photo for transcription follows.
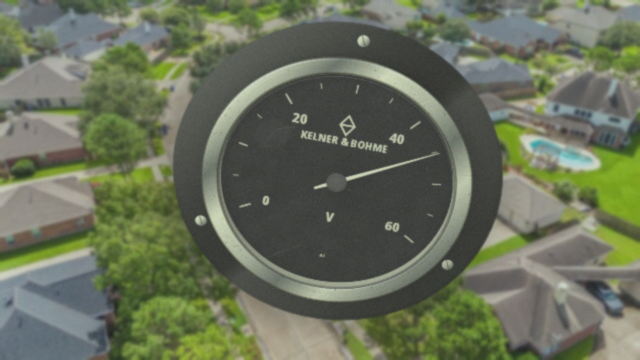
value=45 unit=V
